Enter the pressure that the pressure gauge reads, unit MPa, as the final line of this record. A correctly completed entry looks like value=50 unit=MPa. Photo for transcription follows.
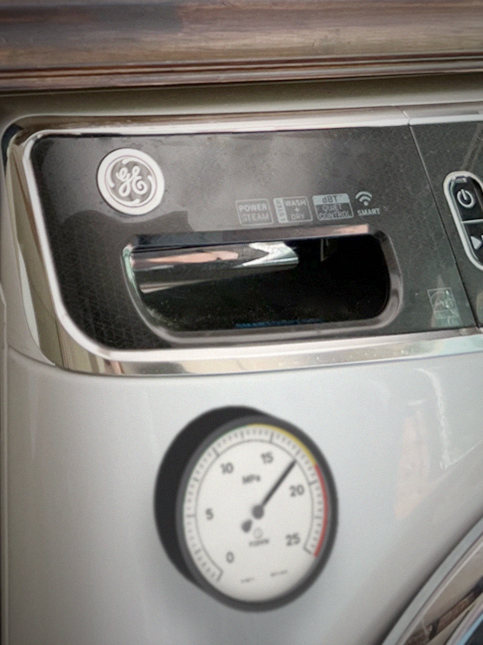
value=17.5 unit=MPa
